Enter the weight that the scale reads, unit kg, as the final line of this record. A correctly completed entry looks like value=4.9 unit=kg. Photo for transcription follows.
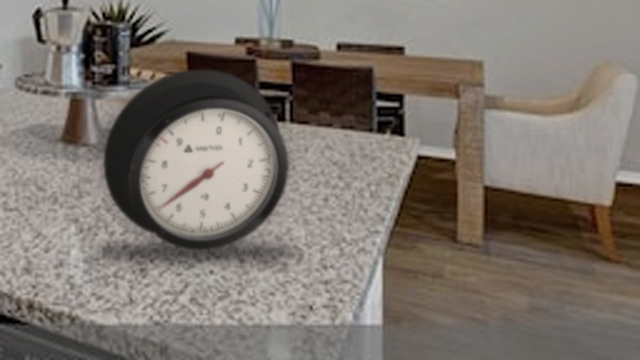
value=6.5 unit=kg
